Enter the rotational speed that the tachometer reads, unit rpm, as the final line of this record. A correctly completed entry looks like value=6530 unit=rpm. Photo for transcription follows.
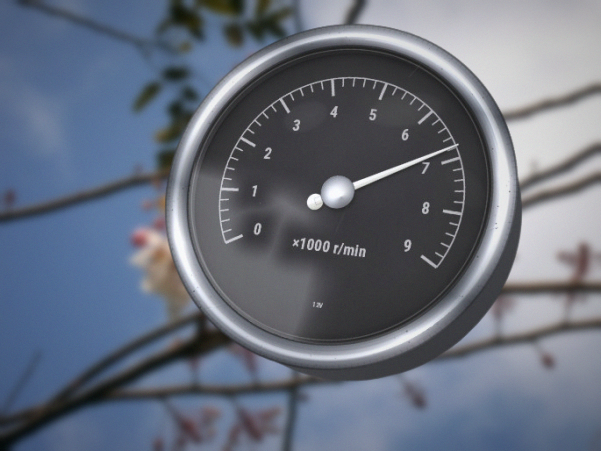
value=6800 unit=rpm
